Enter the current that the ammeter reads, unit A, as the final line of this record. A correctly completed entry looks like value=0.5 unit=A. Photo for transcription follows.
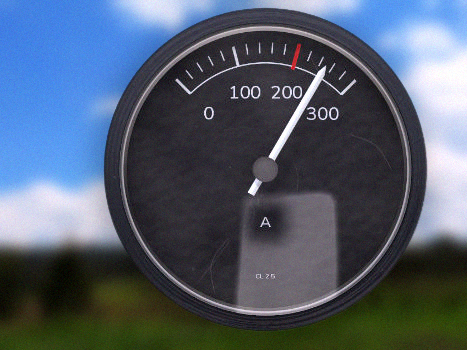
value=250 unit=A
